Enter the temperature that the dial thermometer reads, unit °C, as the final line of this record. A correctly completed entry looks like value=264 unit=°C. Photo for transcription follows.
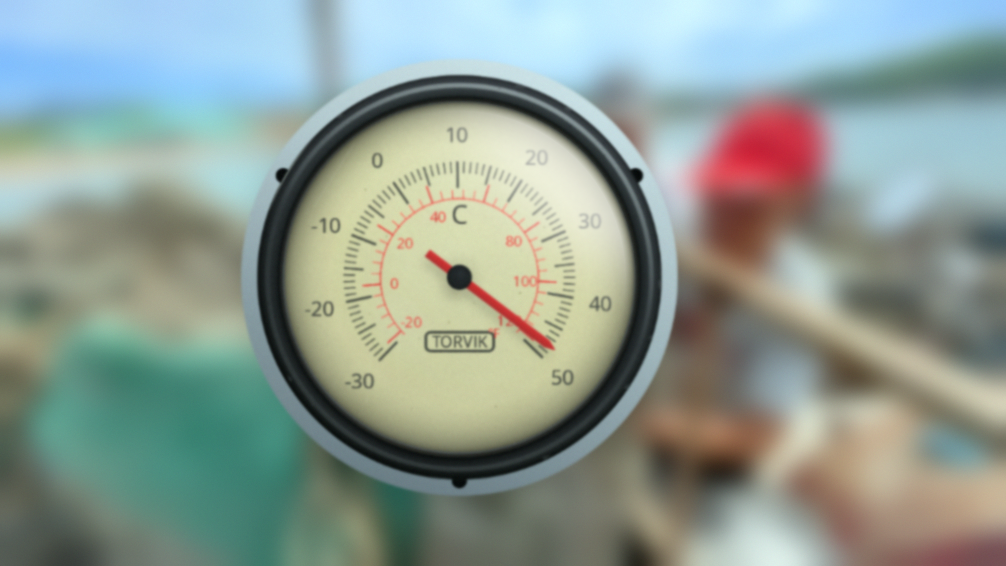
value=48 unit=°C
